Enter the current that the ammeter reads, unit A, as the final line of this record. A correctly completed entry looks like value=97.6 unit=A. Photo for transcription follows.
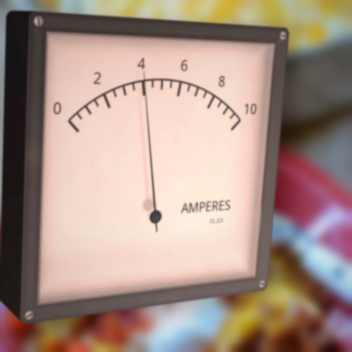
value=4 unit=A
